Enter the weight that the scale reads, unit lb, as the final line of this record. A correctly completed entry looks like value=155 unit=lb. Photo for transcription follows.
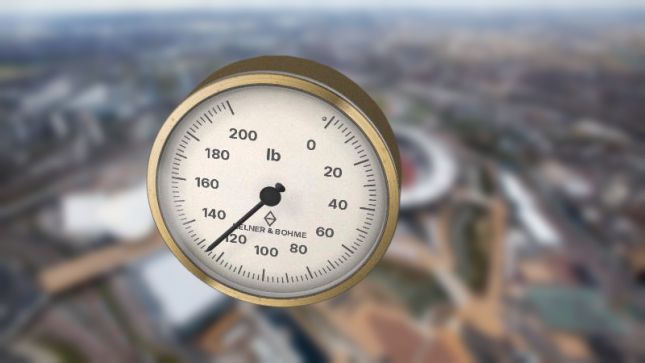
value=126 unit=lb
